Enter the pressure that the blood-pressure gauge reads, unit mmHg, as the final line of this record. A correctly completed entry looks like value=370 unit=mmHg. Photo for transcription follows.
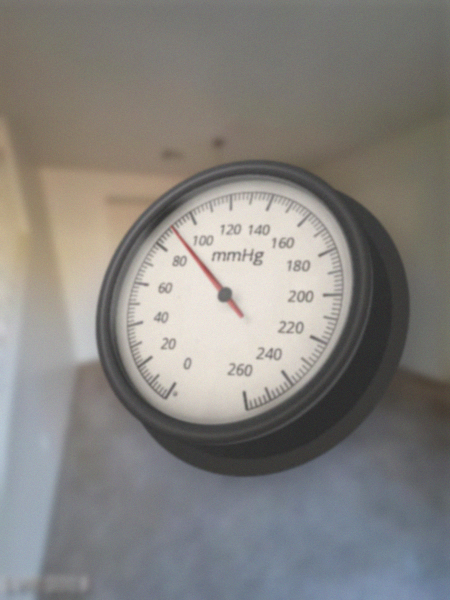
value=90 unit=mmHg
